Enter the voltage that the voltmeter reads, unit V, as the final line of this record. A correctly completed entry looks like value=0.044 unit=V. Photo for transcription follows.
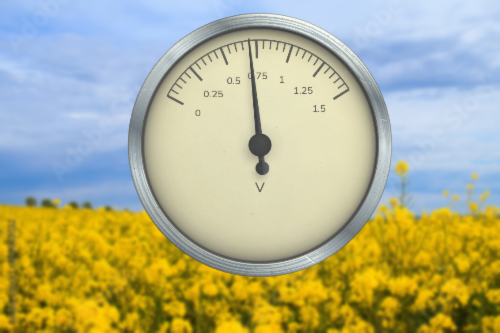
value=0.7 unit=V
